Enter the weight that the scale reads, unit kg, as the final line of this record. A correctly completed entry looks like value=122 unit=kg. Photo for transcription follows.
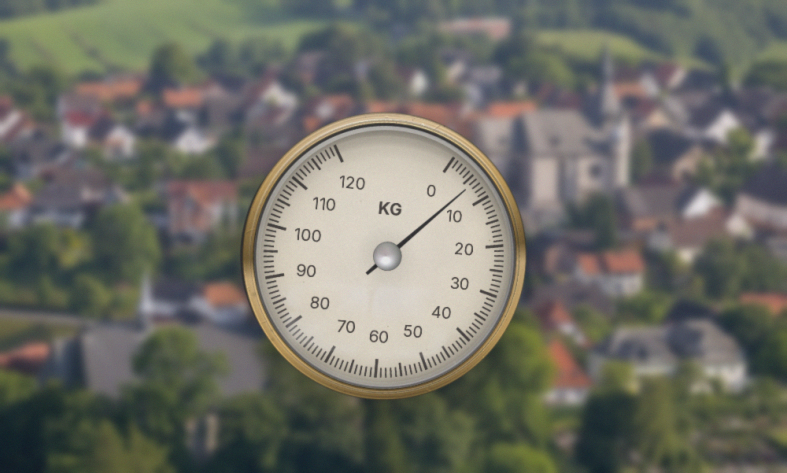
value=6 unit=kg
